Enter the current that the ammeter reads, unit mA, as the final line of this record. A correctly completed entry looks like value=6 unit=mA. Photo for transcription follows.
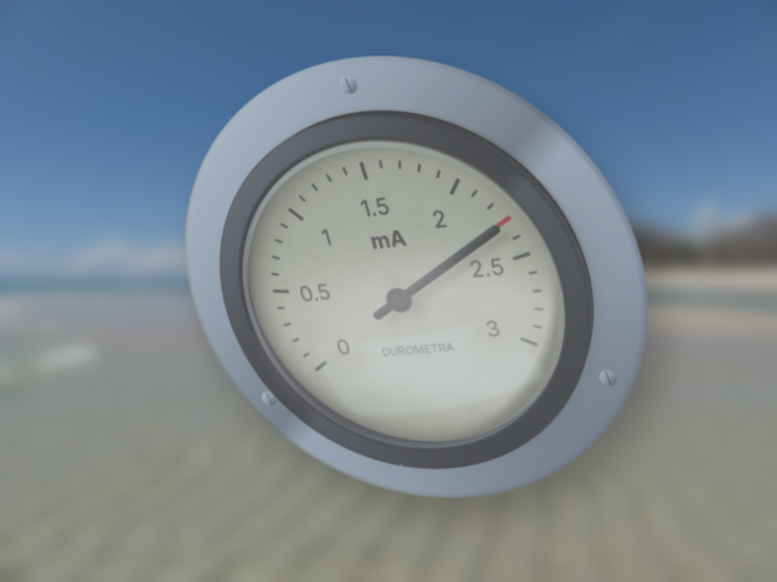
value=2.3 unit=mA
